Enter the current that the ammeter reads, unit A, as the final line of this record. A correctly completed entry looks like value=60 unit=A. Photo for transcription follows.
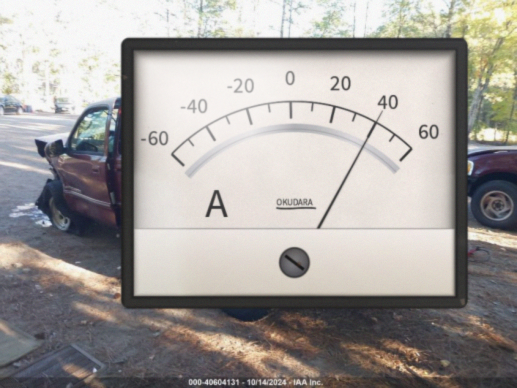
value=40 unit=A
